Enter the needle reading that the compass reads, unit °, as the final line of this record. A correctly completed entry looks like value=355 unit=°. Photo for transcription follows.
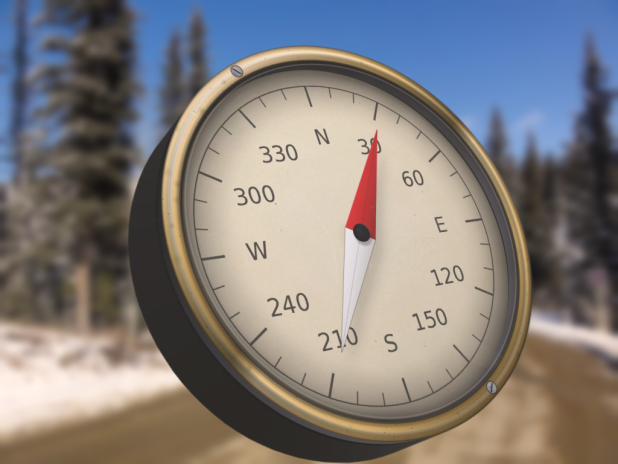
value=30 unit=°
